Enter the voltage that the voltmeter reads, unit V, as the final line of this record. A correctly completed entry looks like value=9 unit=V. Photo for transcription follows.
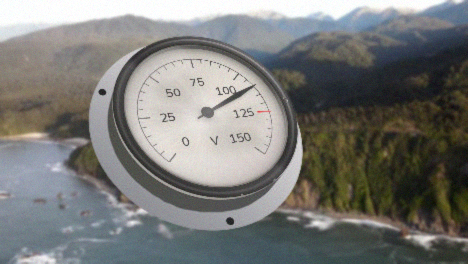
value=110 unit=V
